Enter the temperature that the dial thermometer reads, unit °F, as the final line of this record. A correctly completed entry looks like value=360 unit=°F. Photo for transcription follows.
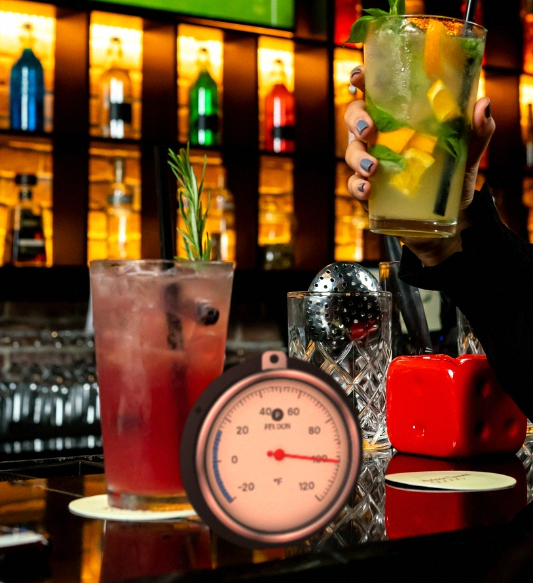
value=100 unit=°F
